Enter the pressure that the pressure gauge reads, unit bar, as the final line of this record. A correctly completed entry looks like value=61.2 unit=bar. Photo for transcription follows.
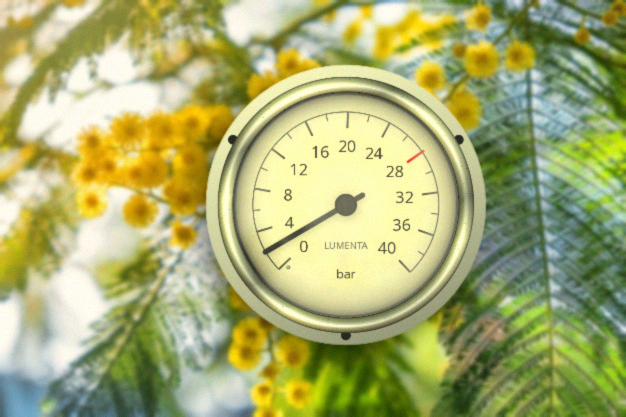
value=2 unit=bar
